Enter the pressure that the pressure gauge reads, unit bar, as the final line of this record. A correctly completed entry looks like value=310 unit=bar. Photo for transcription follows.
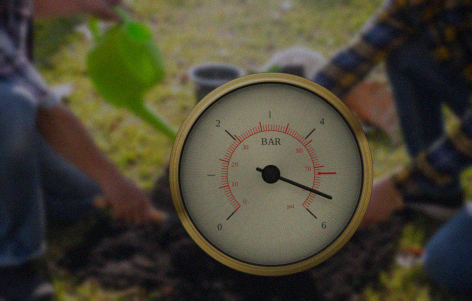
value=5.5 unit=bar
